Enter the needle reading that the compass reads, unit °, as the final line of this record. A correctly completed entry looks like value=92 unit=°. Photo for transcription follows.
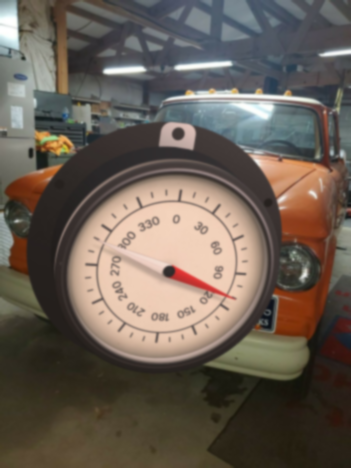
value=110 unit=°
